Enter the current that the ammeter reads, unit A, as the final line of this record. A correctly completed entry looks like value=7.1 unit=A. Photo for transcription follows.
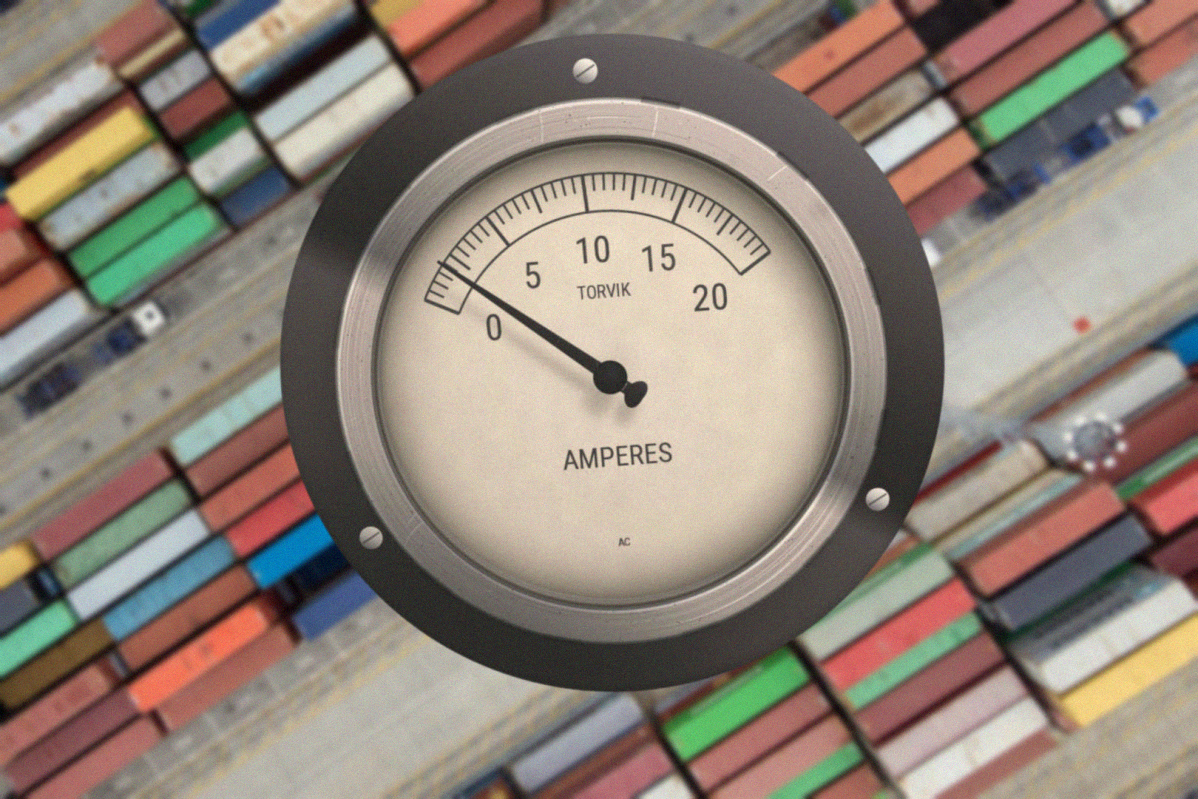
value=2 unit=A
